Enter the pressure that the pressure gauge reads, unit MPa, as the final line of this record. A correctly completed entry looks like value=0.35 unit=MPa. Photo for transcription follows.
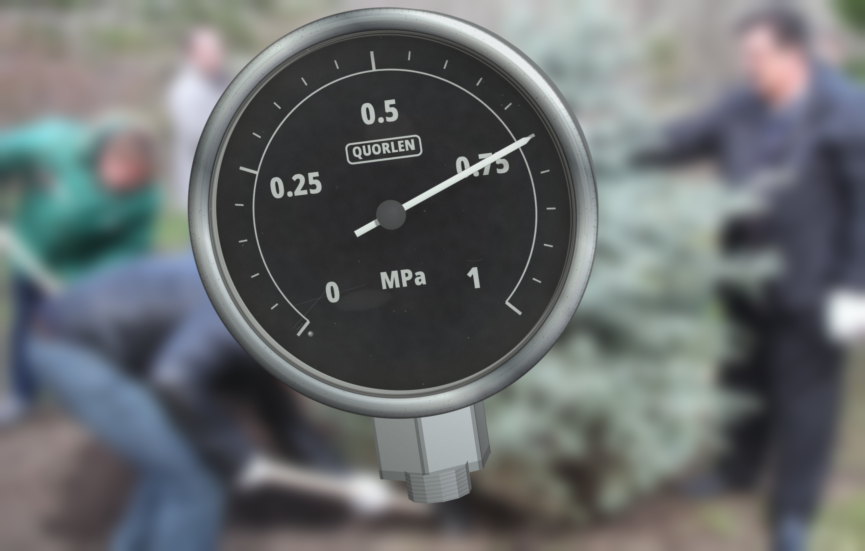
value=0.75 unit=MPa
